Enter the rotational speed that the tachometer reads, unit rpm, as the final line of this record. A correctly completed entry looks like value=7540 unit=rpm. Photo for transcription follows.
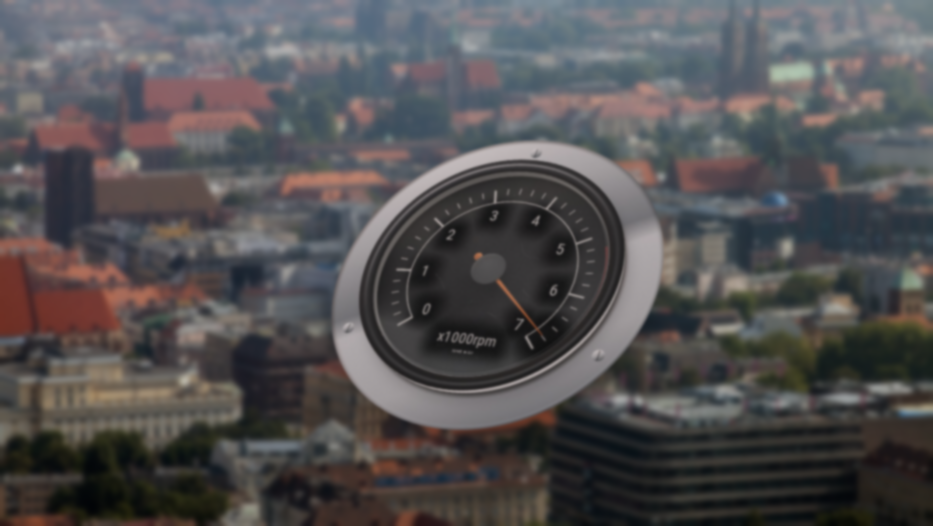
value=6800 unit=rpm
